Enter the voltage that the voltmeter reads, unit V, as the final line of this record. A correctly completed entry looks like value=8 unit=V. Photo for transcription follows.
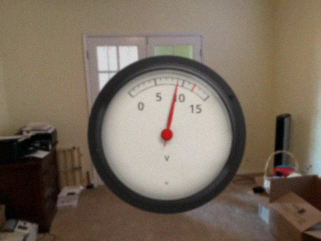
value=9 unit=V
